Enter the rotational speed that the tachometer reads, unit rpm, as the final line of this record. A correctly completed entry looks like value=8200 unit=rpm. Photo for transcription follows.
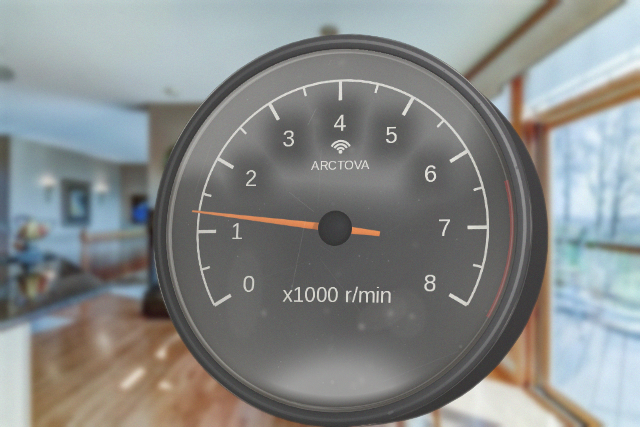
value=1250 unit=rpm
